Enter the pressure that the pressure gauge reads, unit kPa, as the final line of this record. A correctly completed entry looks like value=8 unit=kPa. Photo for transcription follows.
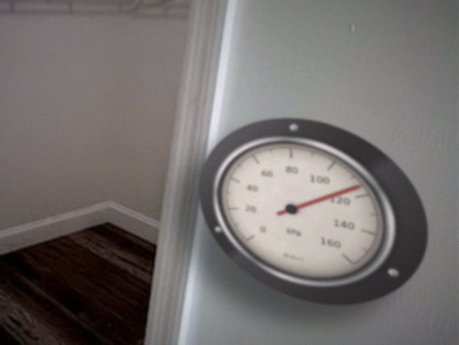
value=115 unit=kPa
